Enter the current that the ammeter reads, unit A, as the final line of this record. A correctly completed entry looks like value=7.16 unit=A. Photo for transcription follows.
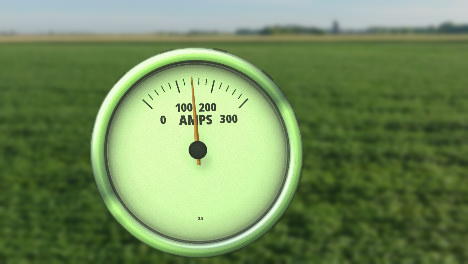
value=140 unit=A
